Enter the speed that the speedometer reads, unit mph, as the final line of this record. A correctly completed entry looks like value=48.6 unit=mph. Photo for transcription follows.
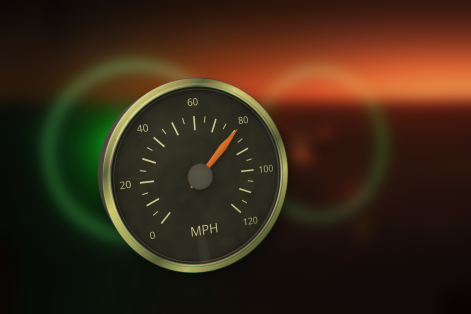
value=80 unit=mph
